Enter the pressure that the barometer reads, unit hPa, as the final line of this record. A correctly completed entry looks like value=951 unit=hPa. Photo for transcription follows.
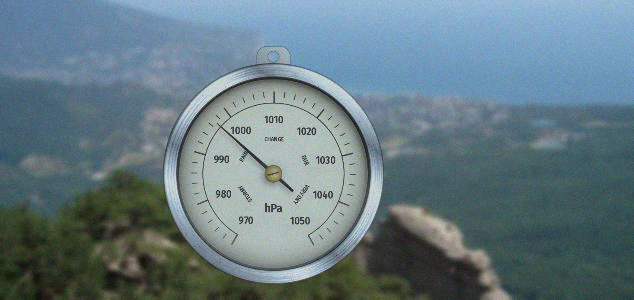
value=997 unit=hPa
